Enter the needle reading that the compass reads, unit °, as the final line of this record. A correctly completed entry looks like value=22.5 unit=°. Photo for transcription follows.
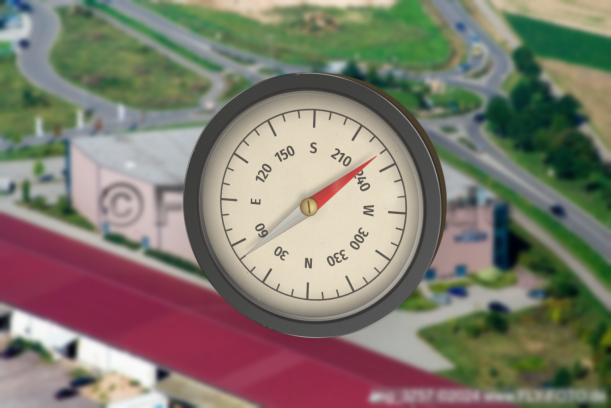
value=230 unit=°
